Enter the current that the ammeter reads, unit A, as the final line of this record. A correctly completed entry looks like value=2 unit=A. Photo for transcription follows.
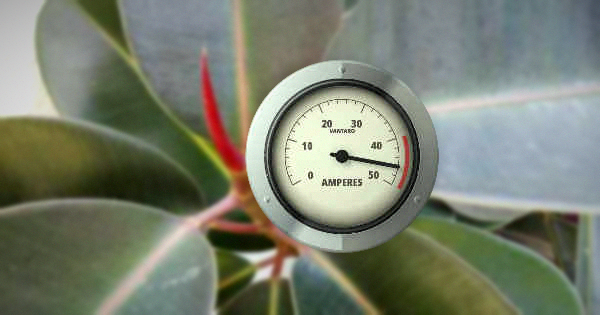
value=46 unit=A
